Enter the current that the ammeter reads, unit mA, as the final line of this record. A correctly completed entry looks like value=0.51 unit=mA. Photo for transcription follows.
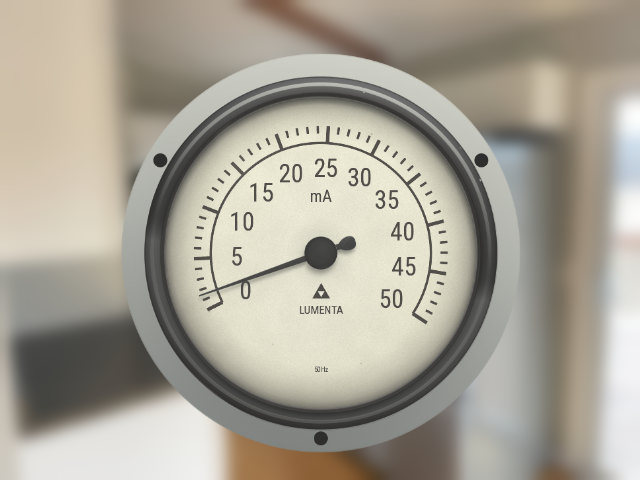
value=1.5 unit=mA
